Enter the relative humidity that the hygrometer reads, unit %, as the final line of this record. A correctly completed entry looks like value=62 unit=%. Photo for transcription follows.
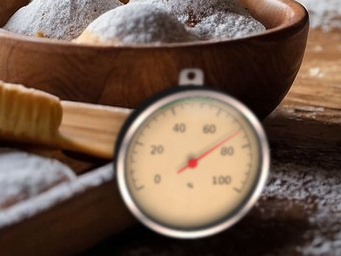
value=72 unit=%
